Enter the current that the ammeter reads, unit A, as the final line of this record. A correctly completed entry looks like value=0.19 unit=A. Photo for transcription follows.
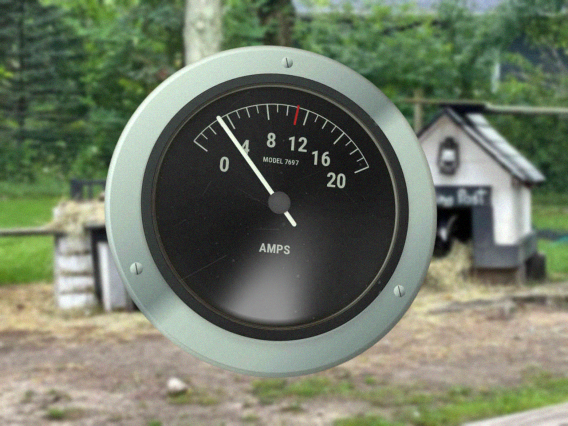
value=3 unit=A
